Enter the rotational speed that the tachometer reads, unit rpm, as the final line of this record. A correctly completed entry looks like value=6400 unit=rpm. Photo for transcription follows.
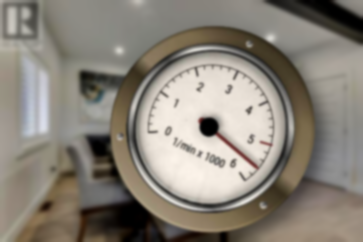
value=5600 unit=rpm
